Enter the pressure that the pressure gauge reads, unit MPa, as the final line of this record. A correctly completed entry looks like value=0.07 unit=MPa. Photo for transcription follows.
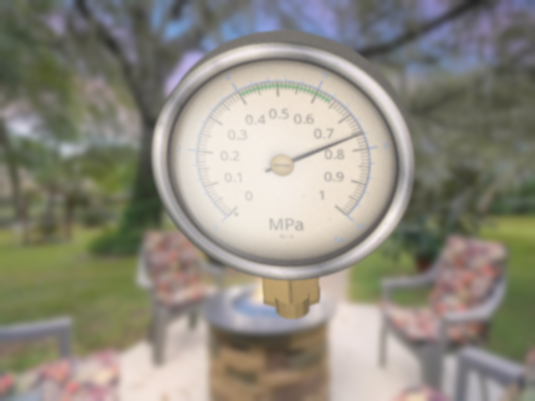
value=0.75 unit=MPa
